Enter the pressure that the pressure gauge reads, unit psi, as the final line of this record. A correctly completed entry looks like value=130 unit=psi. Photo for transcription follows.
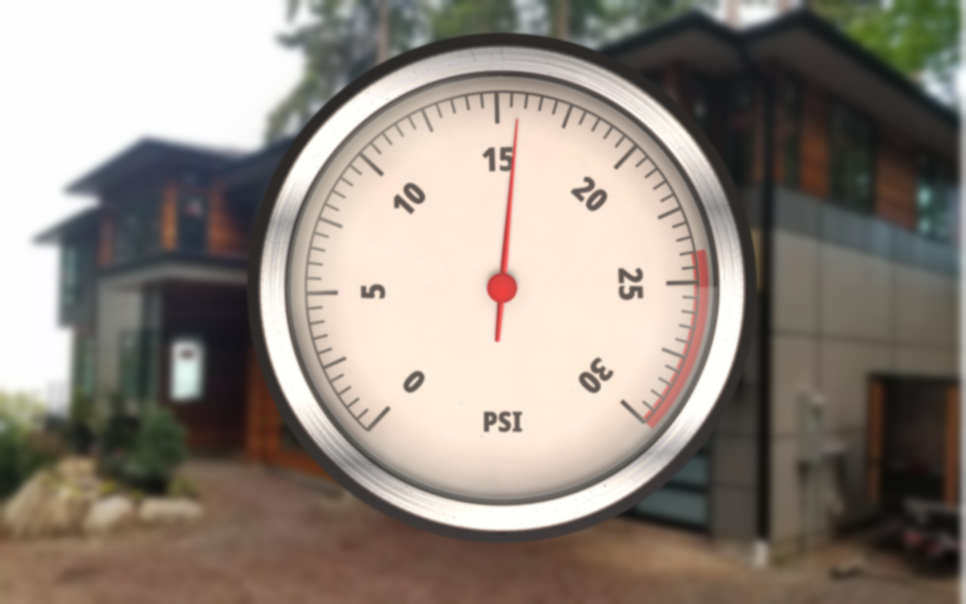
value=15.75 unit=psi
